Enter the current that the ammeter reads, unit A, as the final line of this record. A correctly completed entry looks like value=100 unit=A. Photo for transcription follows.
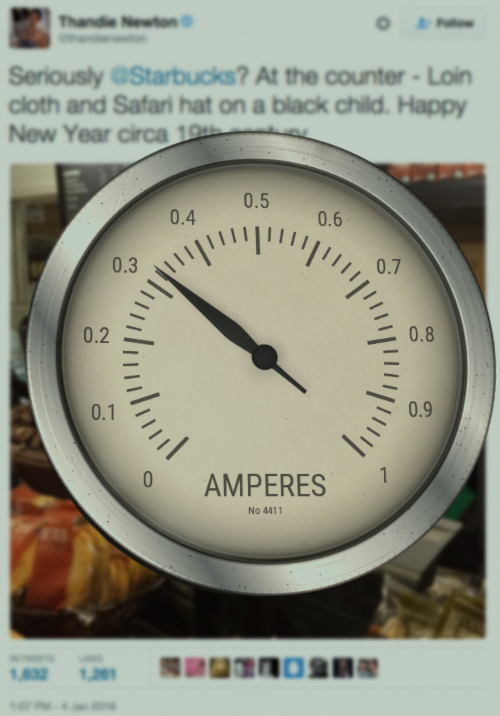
value=0.32 unit=A
